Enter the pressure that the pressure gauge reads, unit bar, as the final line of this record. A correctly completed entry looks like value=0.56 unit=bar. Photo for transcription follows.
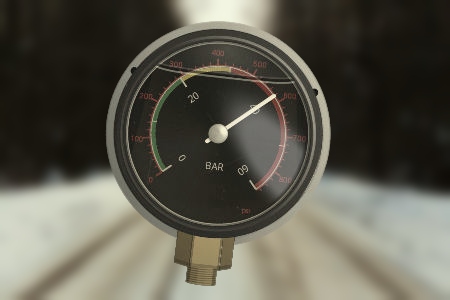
value=40 unit=bar
